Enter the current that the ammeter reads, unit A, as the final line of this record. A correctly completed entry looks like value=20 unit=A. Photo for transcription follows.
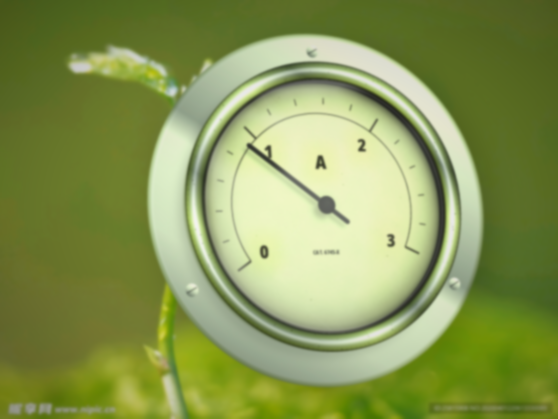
value=0.9 unit=A
